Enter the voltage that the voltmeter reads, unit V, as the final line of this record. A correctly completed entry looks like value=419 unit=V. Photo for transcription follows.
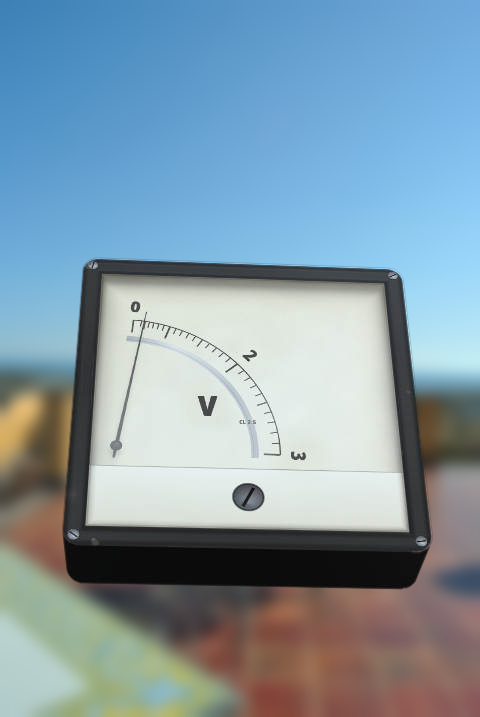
value=0.5 unit=V
